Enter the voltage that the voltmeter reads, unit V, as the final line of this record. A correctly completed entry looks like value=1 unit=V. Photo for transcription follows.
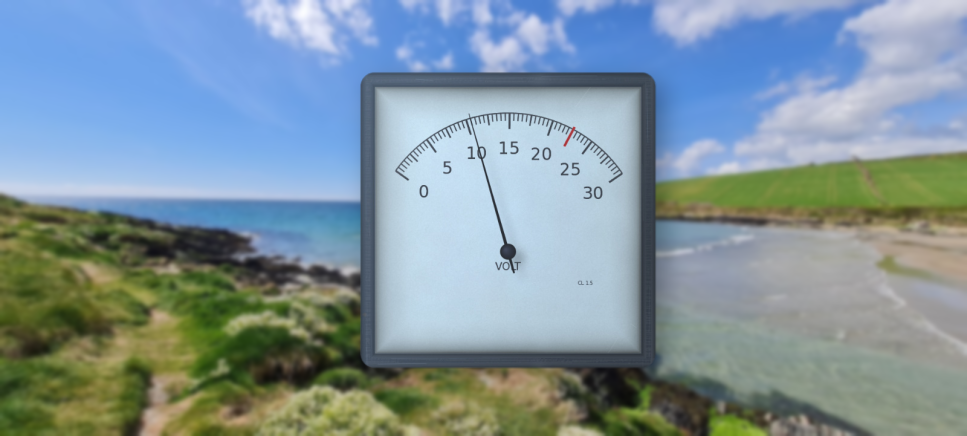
value=10.5 unit=V
